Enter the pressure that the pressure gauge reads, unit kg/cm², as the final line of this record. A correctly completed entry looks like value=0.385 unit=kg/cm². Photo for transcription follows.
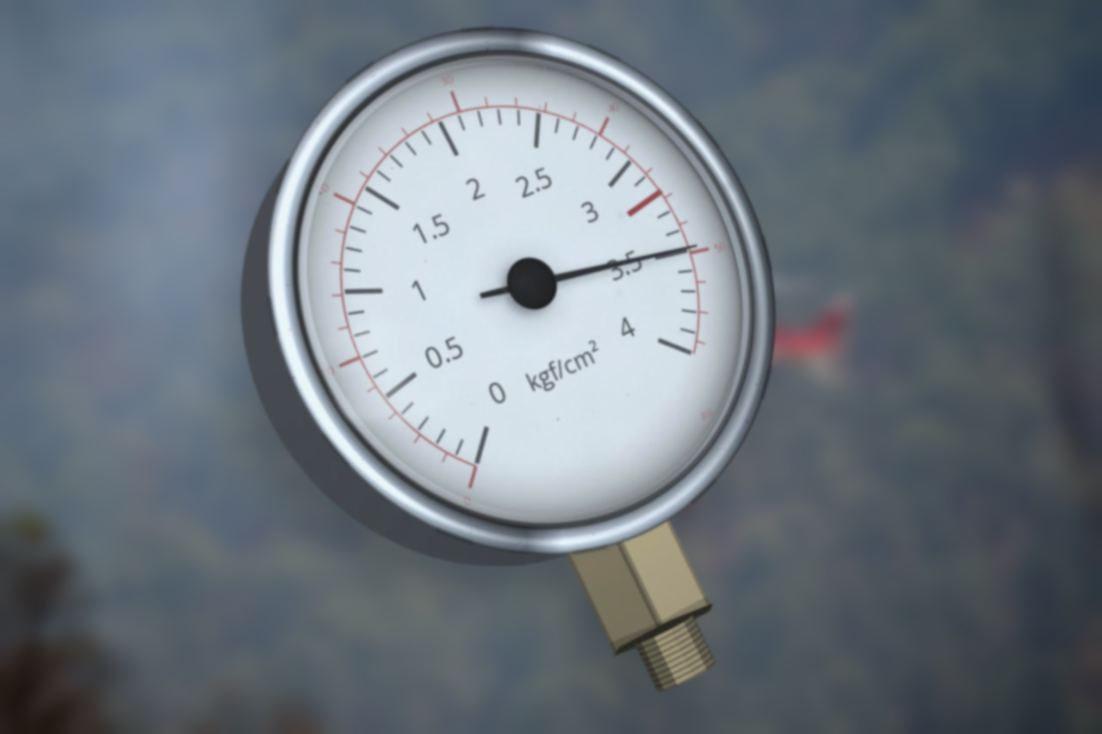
value=3.5 unit=kg/cm²
